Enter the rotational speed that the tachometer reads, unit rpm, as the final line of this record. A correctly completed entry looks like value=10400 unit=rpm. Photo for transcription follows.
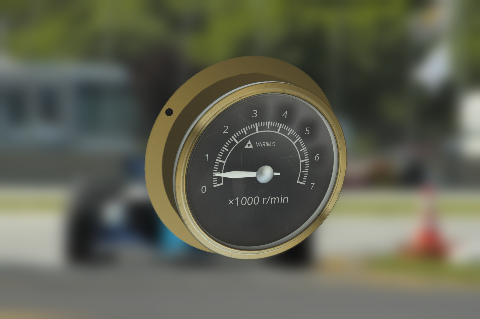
value=500 unit=rpm
